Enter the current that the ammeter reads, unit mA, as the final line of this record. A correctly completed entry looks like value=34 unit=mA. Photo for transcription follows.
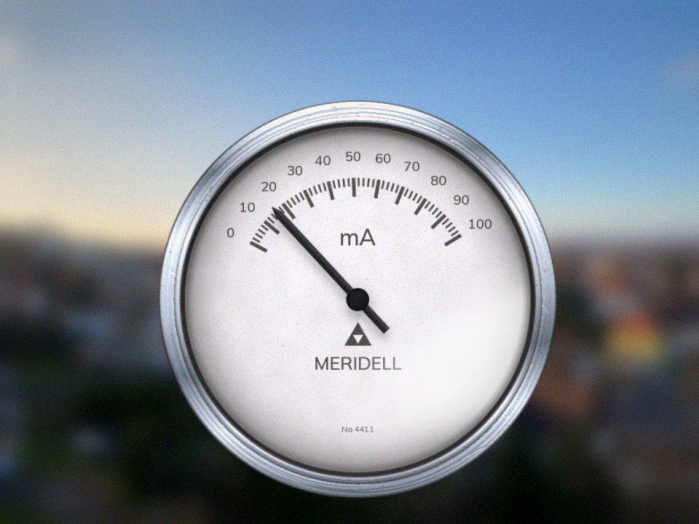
value=16 unit=mA
